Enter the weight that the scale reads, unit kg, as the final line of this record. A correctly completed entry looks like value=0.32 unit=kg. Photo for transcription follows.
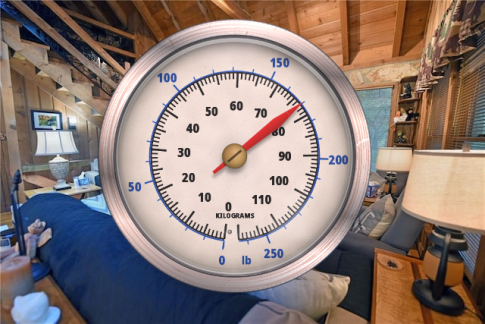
value=77 unit=kg
